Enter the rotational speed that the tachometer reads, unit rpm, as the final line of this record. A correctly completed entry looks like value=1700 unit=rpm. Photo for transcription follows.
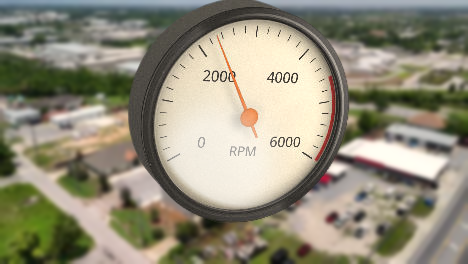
value=2300 unit=rpm
